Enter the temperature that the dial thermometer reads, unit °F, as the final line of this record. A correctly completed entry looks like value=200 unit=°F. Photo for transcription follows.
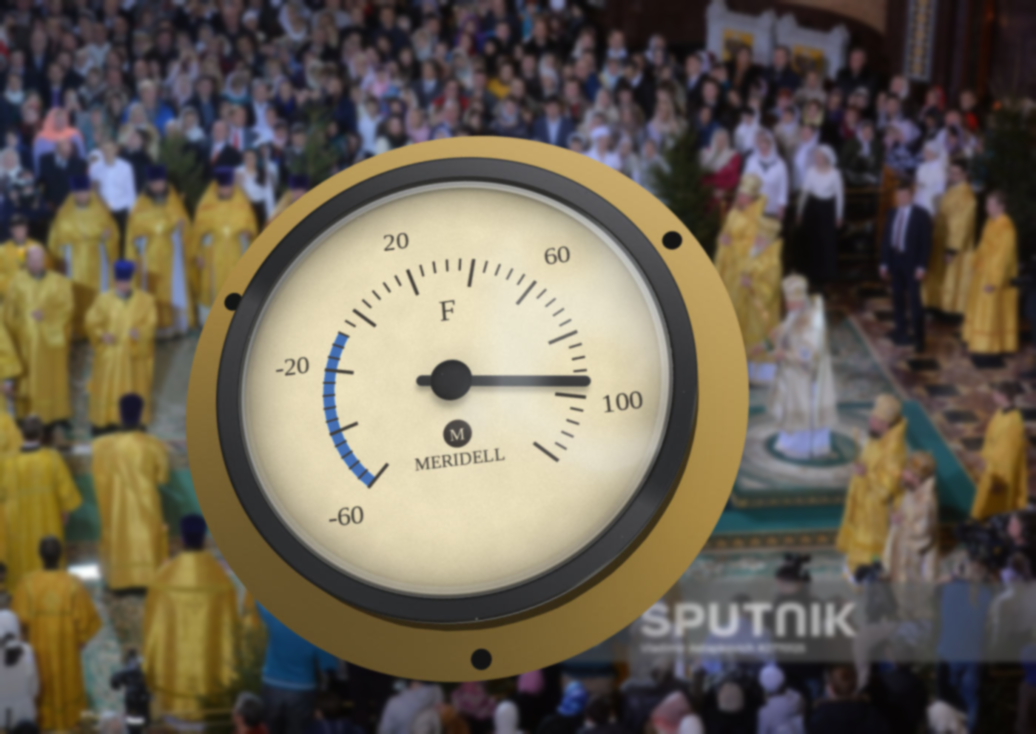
value=96 unit=°F
